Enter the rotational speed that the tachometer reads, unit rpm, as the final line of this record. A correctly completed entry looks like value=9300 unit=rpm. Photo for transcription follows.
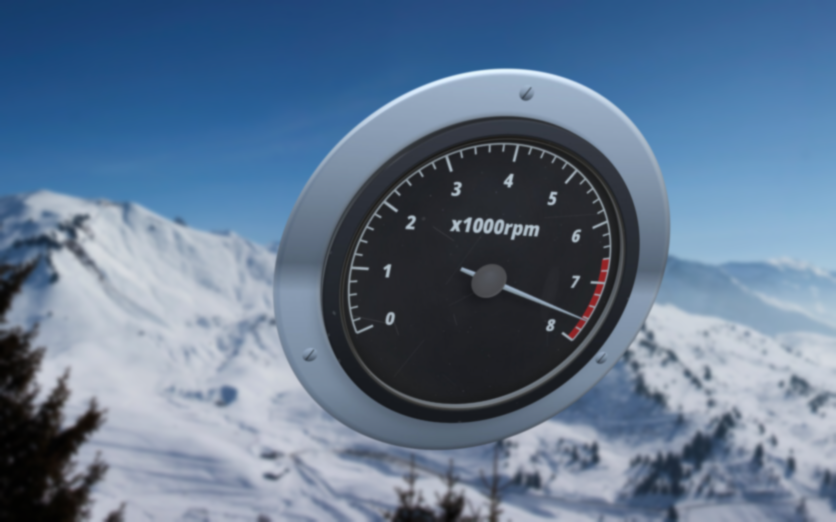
value=7600 unit=rpm
